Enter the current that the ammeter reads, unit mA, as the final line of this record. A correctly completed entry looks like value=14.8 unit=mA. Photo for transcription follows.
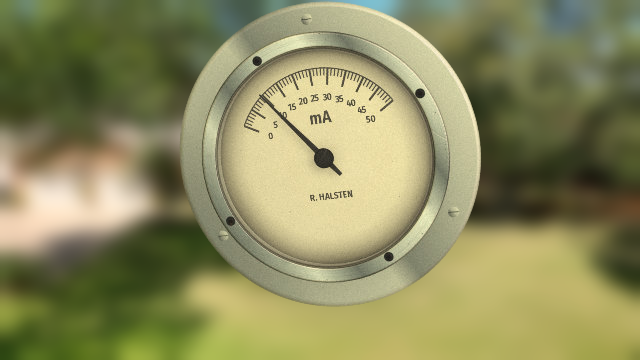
value=10 unit=mA
